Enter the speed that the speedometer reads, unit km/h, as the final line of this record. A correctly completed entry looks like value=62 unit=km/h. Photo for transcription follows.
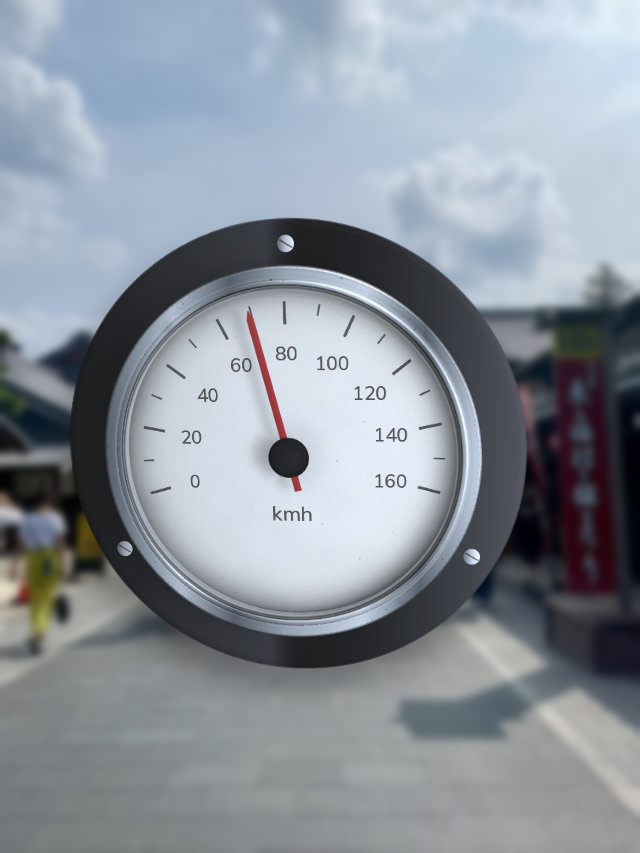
value=70 unit=km/h
